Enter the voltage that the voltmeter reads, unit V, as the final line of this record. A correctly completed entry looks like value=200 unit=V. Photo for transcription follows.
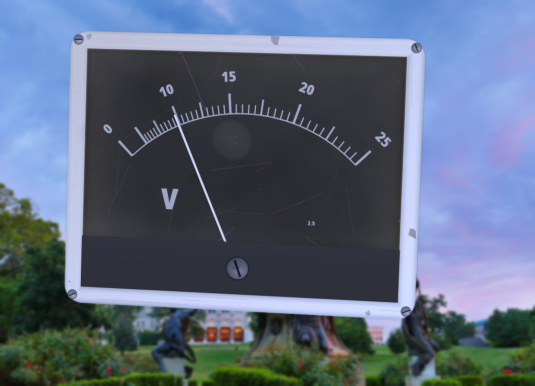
value=10 unit=V
